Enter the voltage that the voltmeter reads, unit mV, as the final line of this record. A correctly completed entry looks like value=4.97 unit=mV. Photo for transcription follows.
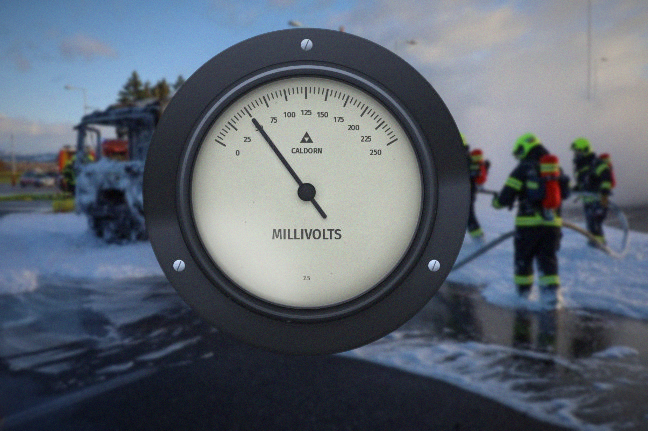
value=50 unit=mV
